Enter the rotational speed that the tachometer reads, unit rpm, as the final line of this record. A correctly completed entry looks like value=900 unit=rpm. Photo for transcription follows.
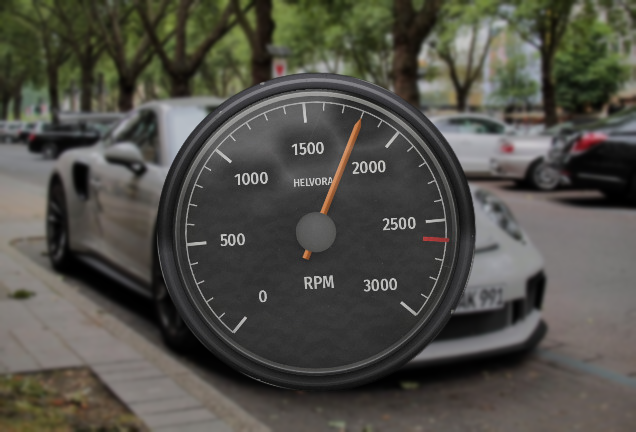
value=1800 unit=rpm
